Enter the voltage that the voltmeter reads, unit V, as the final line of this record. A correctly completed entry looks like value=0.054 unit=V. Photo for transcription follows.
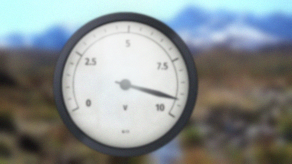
value=9.25 unit=V
